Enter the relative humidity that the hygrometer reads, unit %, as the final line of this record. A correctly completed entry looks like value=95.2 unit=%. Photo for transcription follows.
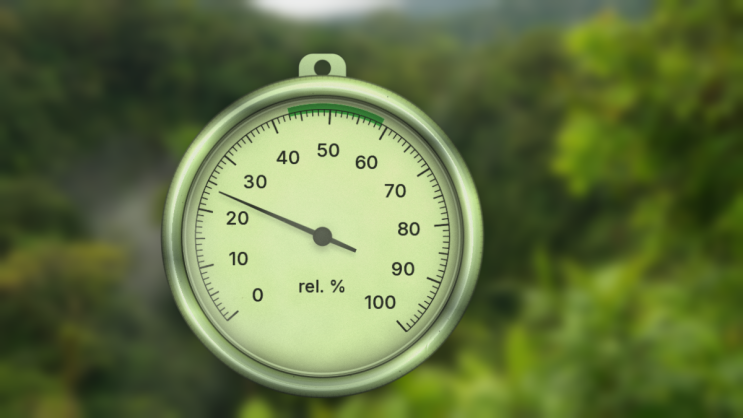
value=24 unit=%
